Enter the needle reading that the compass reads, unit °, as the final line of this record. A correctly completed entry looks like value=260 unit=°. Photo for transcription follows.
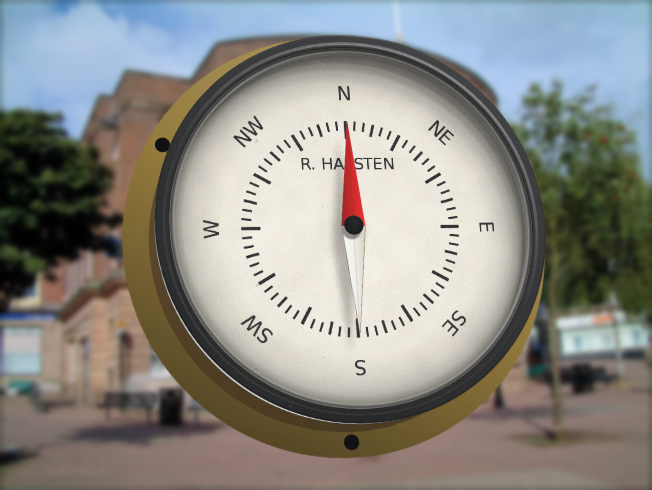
value=0 unit=°
